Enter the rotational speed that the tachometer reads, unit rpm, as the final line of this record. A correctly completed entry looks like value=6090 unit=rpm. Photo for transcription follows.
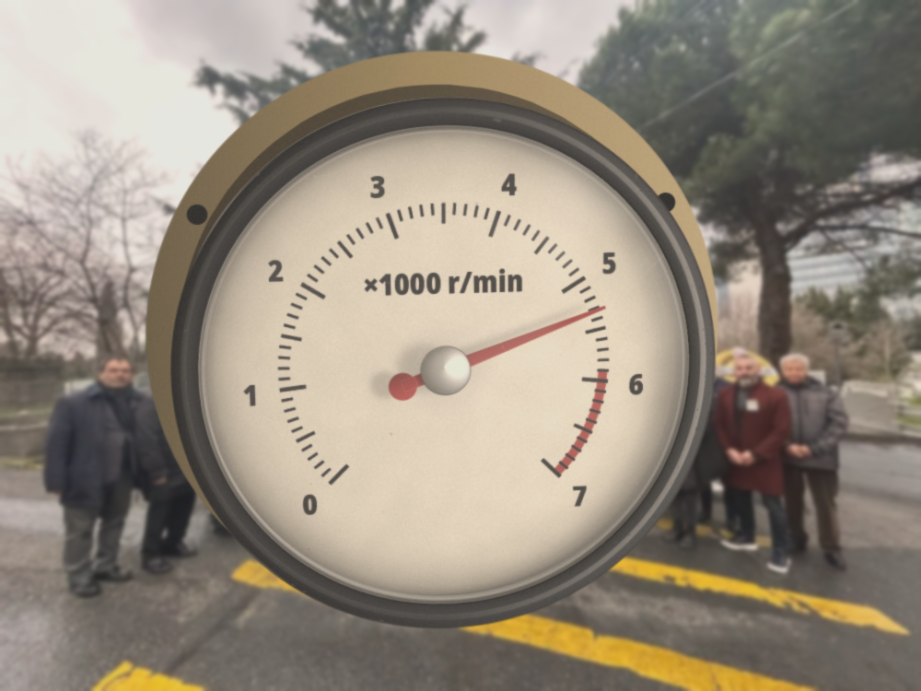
value=5300 unit=rpm
